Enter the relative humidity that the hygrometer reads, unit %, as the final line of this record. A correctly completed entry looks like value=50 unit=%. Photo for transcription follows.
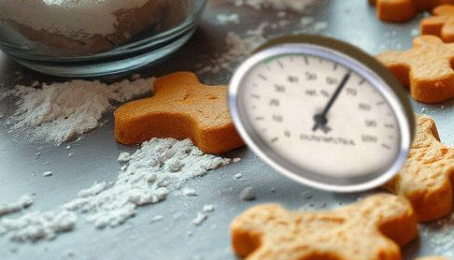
value=65 unit=%
